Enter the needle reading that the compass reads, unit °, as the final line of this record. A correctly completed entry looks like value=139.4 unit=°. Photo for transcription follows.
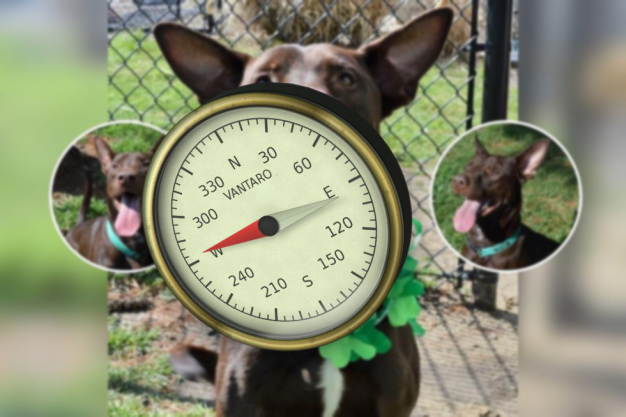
value=275 unit=°
